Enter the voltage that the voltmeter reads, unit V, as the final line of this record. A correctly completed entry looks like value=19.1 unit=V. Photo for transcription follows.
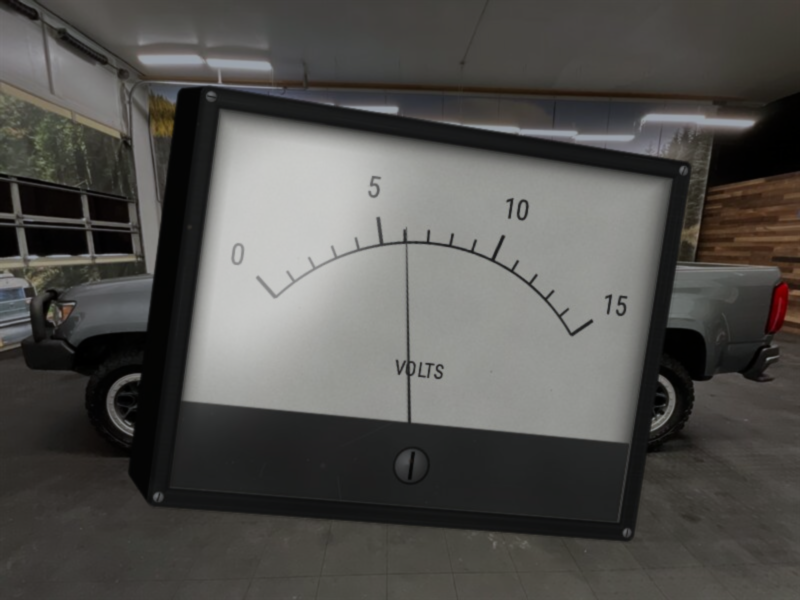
value=6 unit=V
